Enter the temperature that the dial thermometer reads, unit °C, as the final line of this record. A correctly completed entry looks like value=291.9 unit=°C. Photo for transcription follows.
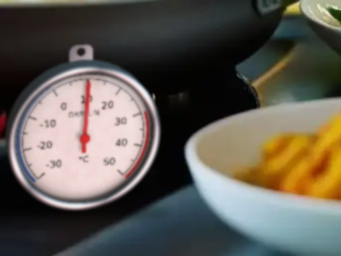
value=10 unit=°C
